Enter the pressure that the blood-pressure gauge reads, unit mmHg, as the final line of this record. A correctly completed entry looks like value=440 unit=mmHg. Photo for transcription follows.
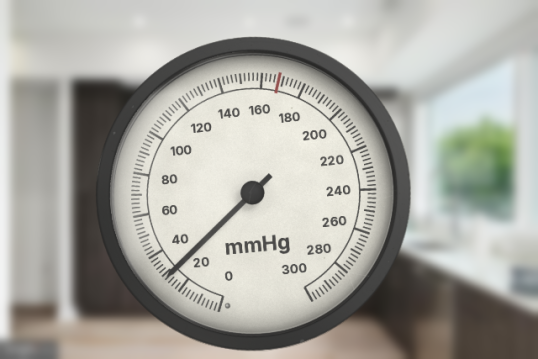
value=28 unit=mmHg
